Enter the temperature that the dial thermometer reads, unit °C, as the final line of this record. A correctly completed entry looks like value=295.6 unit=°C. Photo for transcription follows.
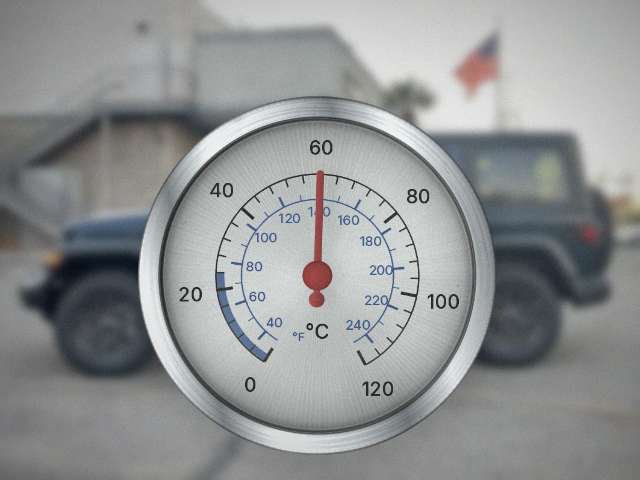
value=60 unit=°C
